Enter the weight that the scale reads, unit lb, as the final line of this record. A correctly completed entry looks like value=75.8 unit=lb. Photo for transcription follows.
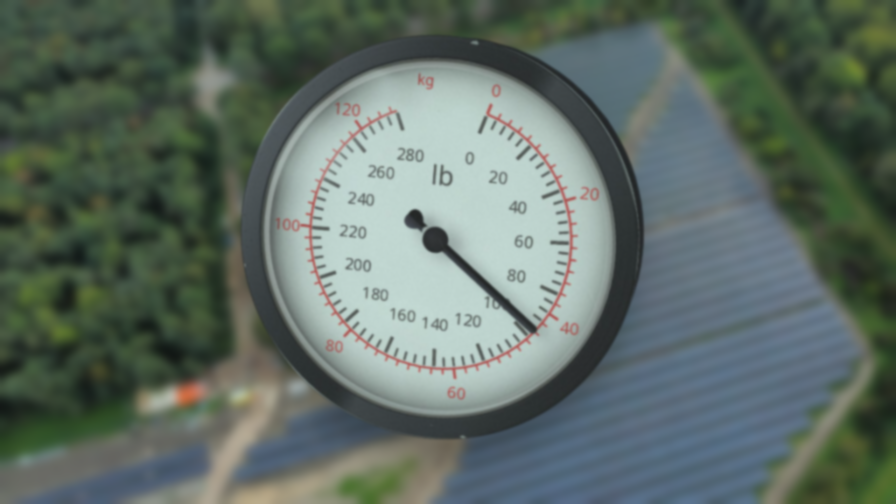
value=96 unit=lb
